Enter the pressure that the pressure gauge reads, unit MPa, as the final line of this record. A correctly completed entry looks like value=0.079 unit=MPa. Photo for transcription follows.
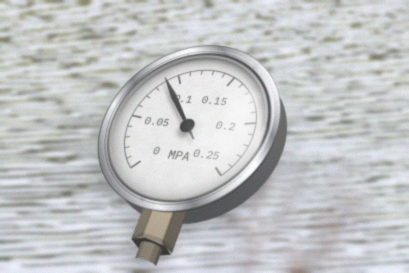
value=0.09 unit=MPa
